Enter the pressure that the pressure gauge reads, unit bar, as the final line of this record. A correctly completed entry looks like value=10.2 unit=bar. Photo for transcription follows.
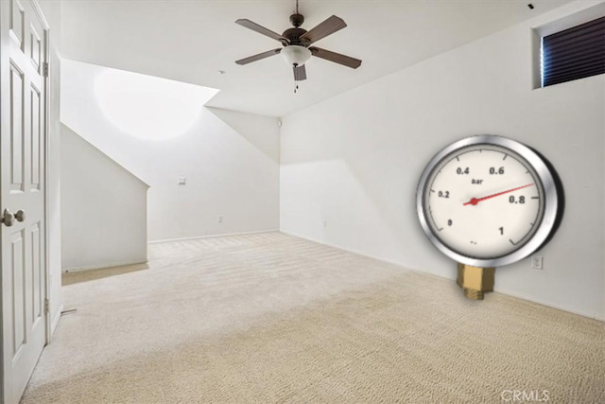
value=0.75 unit=bar
